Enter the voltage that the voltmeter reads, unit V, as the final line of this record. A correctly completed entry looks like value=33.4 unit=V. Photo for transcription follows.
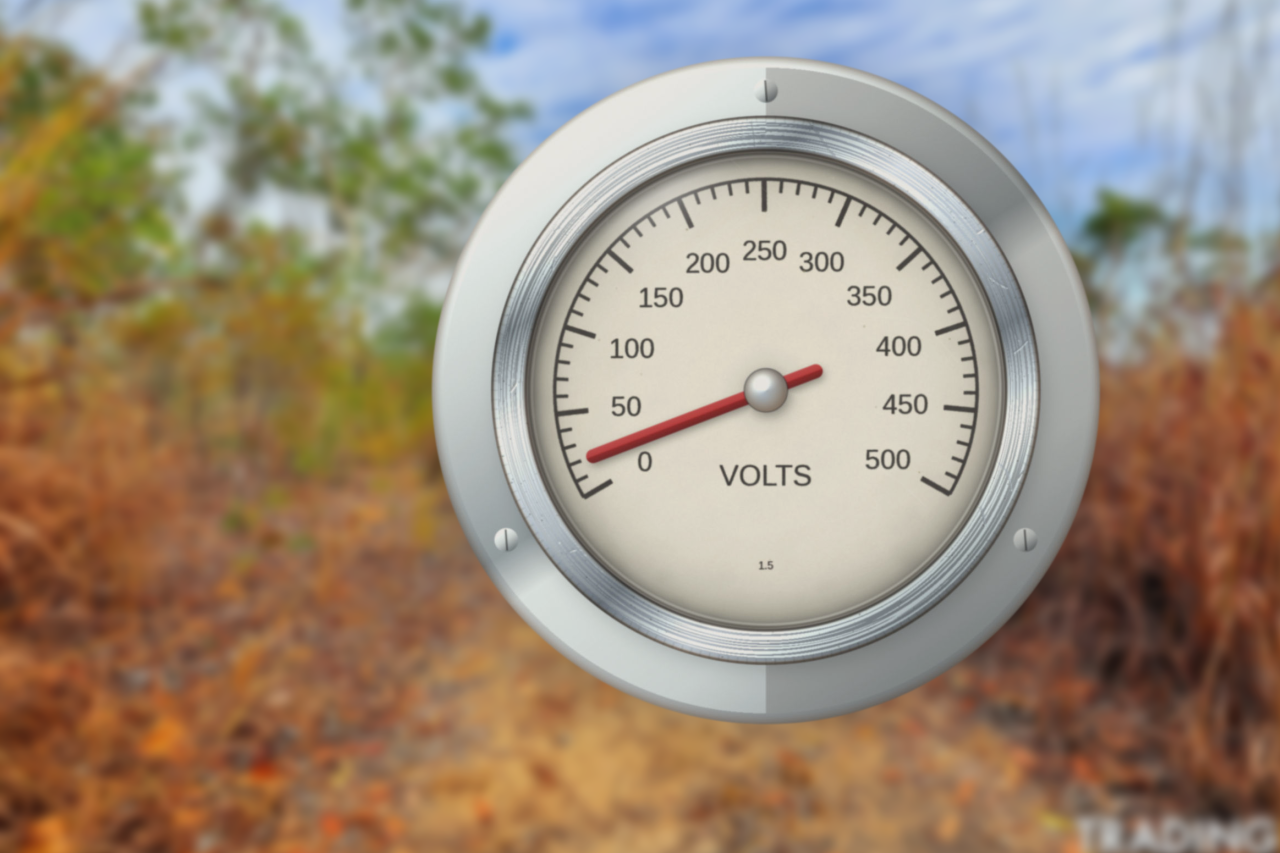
value=20 unit=V
